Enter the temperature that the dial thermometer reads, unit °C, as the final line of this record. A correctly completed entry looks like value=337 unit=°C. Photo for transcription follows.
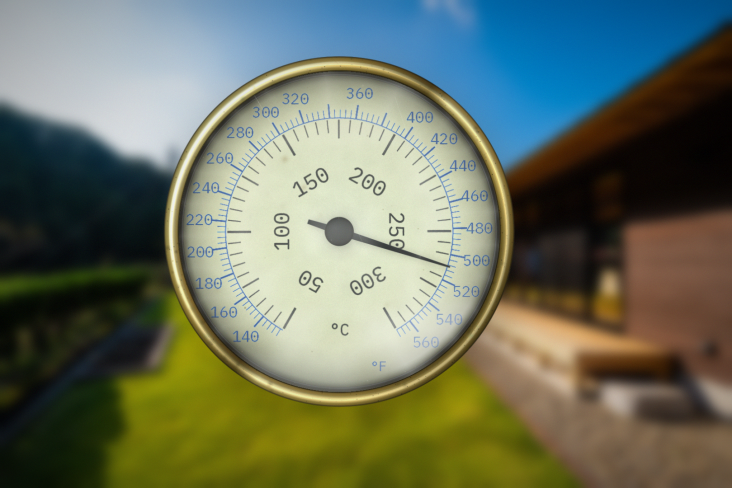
value=265 unit=°C
